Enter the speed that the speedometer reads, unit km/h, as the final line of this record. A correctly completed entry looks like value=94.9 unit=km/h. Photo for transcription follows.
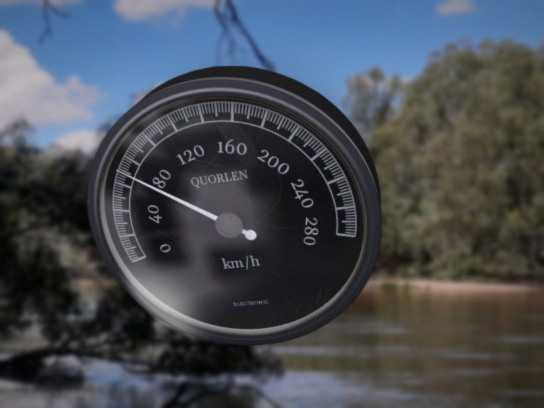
value=70 unit=km/h
